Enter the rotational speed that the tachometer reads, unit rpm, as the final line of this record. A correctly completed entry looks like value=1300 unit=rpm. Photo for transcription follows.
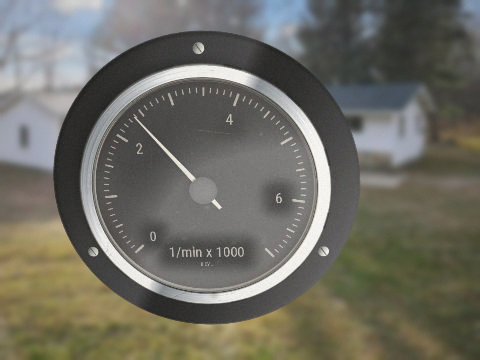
value=2400 unit=rpm
